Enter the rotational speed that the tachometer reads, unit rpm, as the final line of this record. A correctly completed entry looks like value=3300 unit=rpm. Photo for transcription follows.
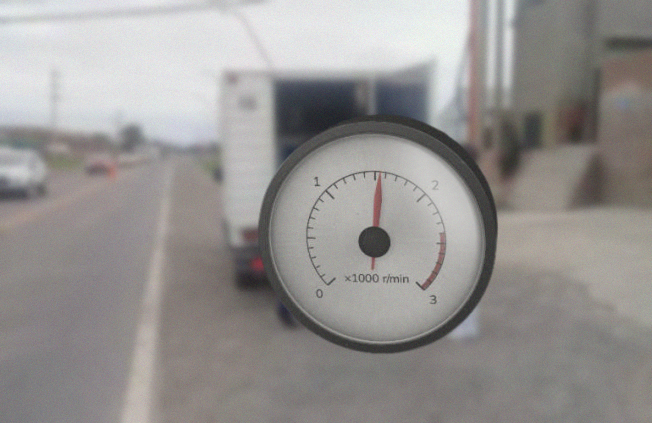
value=1550 unit=rpm
